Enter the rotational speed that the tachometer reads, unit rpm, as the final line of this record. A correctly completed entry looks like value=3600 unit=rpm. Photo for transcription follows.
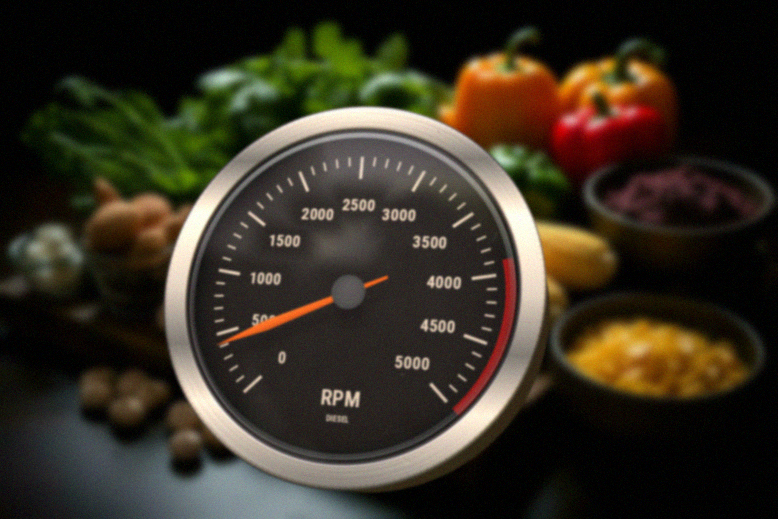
value=400 unit=rpm
